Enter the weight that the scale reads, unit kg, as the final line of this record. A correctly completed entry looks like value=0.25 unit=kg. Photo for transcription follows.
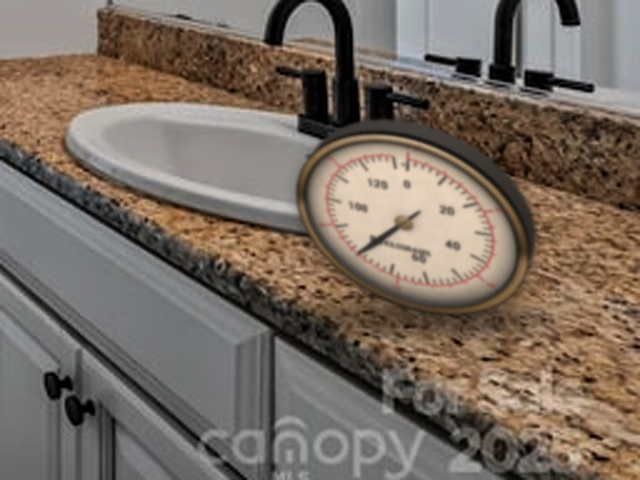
value=80 unit=kg
